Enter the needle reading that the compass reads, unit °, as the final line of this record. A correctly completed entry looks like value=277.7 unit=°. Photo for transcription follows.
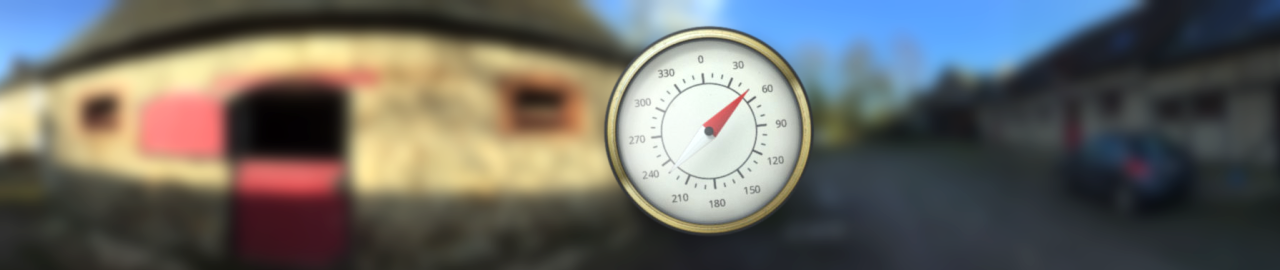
value=50 unit=°
